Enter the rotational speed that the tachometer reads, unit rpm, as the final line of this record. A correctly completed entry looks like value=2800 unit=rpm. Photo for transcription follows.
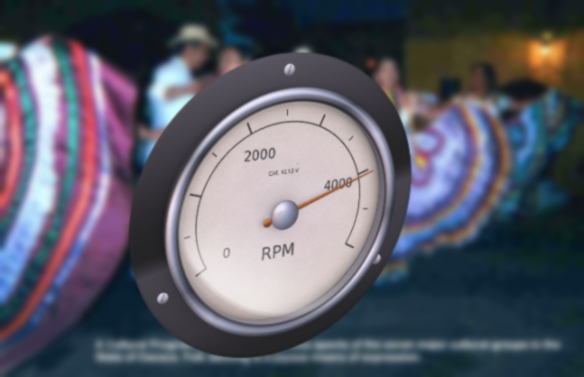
value=4000 unit=rpm
